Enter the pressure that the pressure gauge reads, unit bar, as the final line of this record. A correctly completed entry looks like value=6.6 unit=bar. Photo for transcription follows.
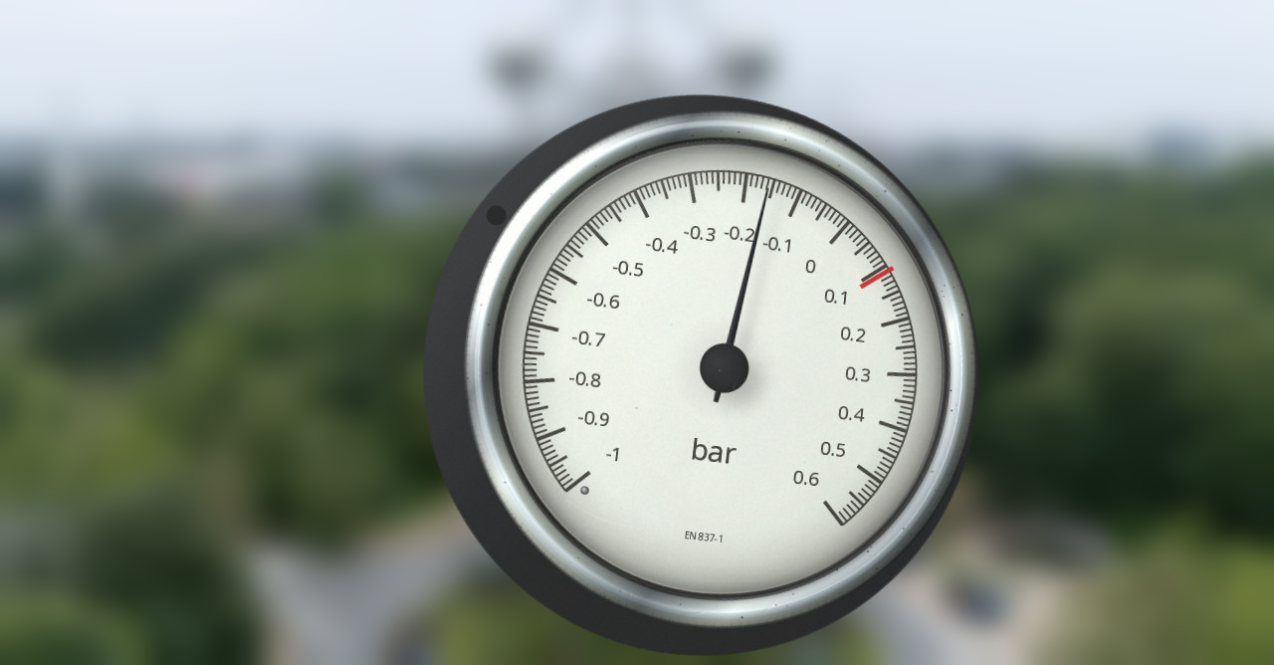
value=-0.16 unit=bar
